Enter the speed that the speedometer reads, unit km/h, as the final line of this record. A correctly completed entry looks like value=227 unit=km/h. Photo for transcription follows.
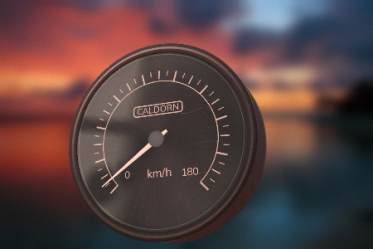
value=5 unit=km/h
